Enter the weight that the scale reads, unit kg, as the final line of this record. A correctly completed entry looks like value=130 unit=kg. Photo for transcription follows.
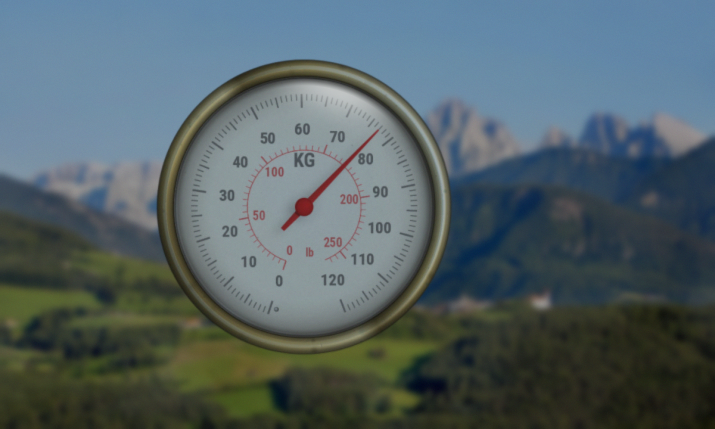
value=77 unit=kg
